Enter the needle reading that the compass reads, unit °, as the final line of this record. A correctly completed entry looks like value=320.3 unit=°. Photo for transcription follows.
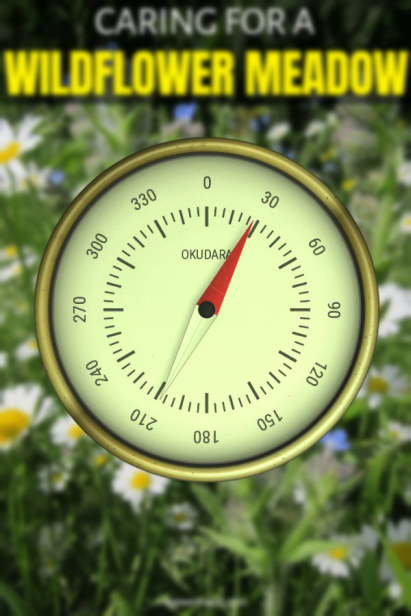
value=27.5 unit=°
